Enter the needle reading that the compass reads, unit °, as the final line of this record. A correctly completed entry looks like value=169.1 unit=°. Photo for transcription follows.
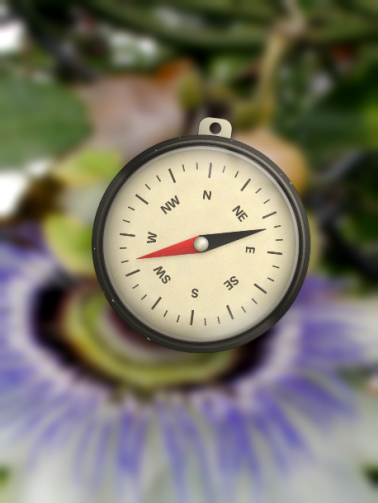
value=250 unit=°
